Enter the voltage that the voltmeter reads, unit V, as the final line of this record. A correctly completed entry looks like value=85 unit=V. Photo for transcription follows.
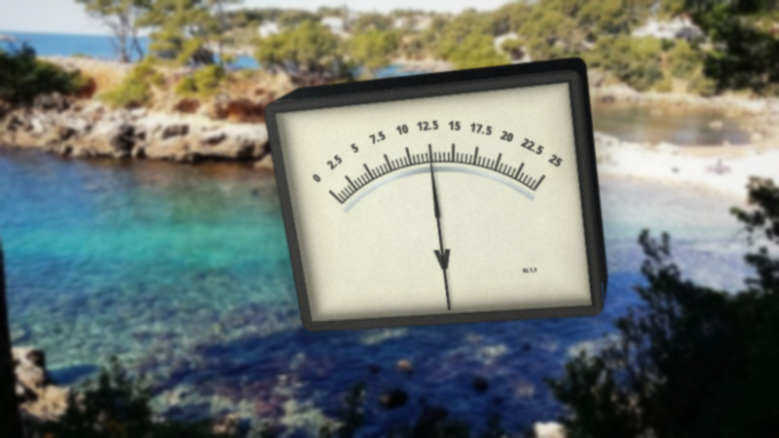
value=12.5 unit=V
